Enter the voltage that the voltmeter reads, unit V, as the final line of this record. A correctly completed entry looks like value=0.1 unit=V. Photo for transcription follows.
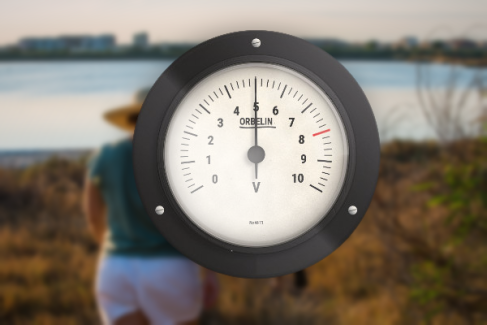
value=5 unit=V
